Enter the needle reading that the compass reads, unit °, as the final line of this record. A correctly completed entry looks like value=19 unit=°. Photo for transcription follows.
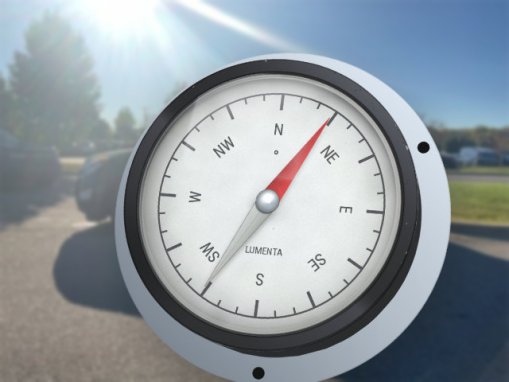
value=30 unit=°
